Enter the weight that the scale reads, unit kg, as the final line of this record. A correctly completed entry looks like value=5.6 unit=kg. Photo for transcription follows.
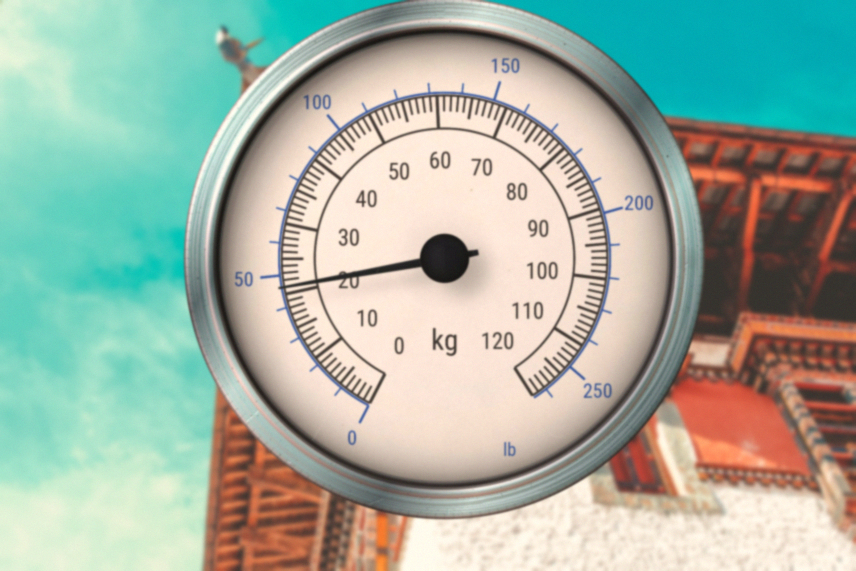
value=21 unit=kg
